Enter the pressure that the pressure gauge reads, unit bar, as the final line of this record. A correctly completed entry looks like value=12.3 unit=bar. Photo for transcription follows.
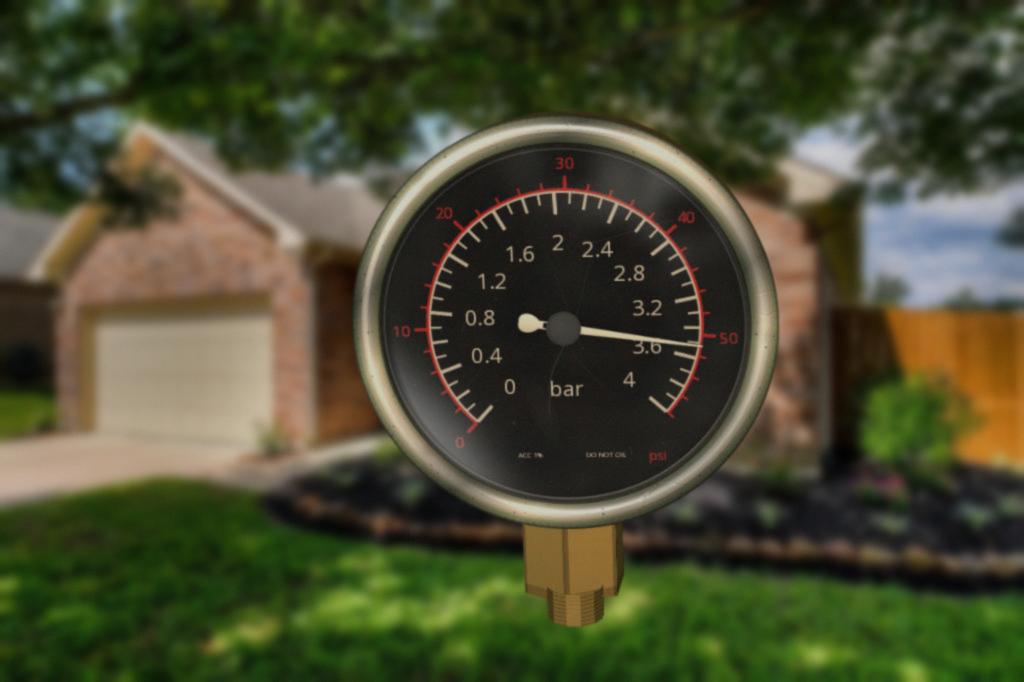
value=3.5 unit=bar
